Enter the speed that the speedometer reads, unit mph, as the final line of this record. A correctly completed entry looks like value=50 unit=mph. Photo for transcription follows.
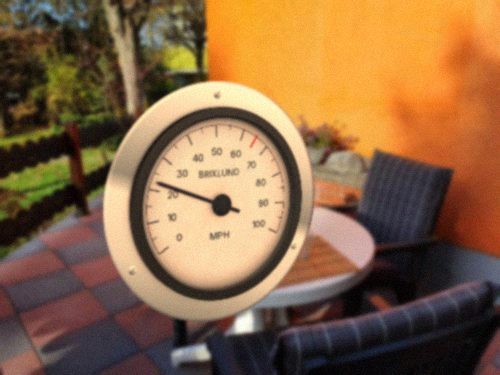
value=22.5 unit=mph
